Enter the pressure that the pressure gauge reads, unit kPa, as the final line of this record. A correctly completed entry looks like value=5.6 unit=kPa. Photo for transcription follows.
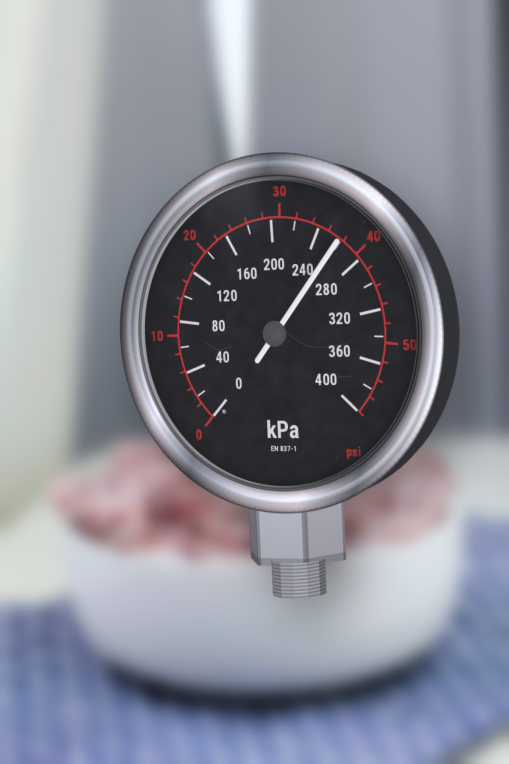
value=260 unit=kPa
